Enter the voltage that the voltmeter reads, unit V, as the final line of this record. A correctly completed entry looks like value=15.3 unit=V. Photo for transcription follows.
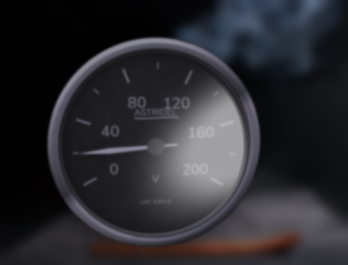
value=20 unit=V
